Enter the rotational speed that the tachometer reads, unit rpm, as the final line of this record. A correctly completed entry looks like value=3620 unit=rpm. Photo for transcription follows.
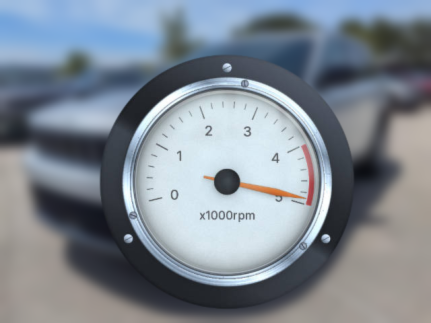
value=4900 unit=rpm
